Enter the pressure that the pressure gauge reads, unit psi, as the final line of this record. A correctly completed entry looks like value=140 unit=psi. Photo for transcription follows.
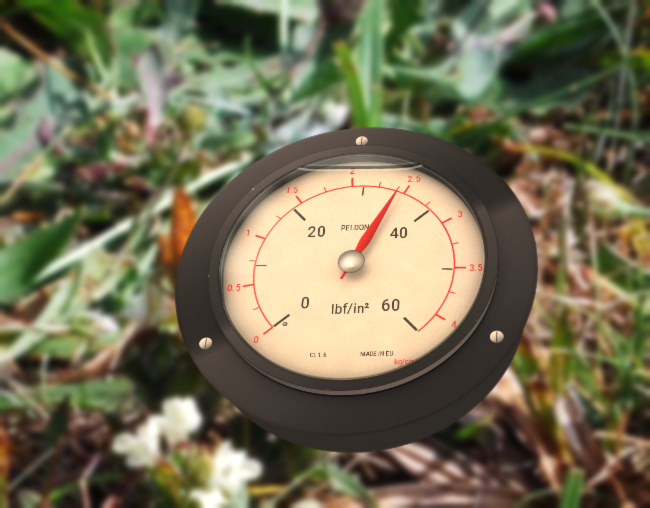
value=35 unit=psi
